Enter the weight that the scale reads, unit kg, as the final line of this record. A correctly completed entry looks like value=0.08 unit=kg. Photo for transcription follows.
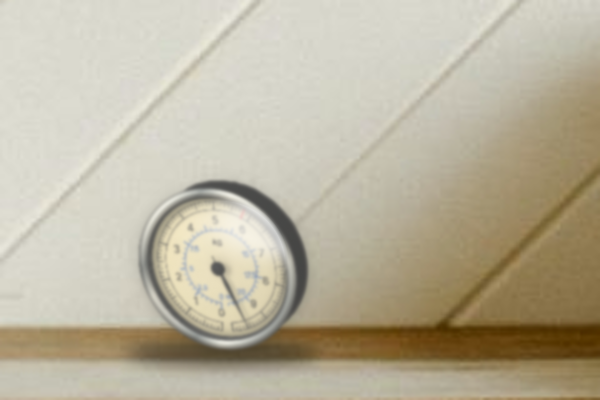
value=9.5 unit=kg
